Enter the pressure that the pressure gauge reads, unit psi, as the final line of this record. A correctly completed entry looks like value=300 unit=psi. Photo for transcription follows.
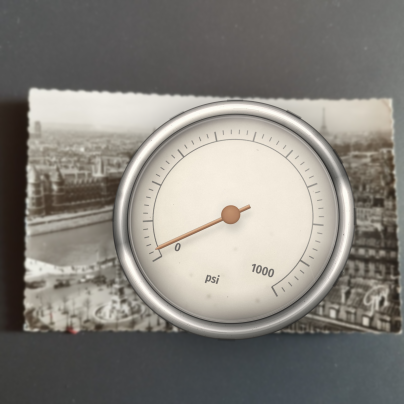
value=20 unit=psi
